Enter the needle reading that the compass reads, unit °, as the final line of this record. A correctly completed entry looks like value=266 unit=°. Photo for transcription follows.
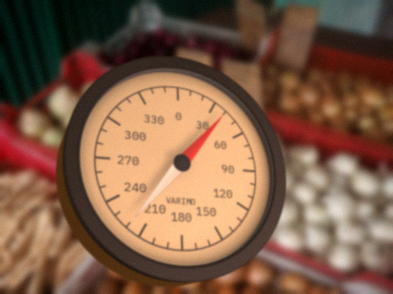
value=40 unit=°
